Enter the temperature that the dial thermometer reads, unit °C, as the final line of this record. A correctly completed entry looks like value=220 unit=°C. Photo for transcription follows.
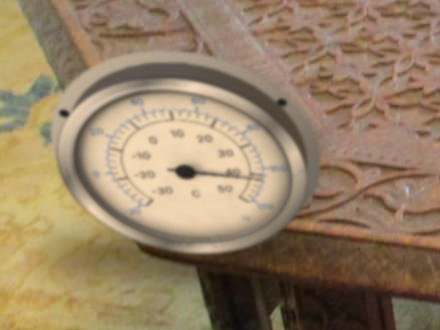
value=40 unit=°C
